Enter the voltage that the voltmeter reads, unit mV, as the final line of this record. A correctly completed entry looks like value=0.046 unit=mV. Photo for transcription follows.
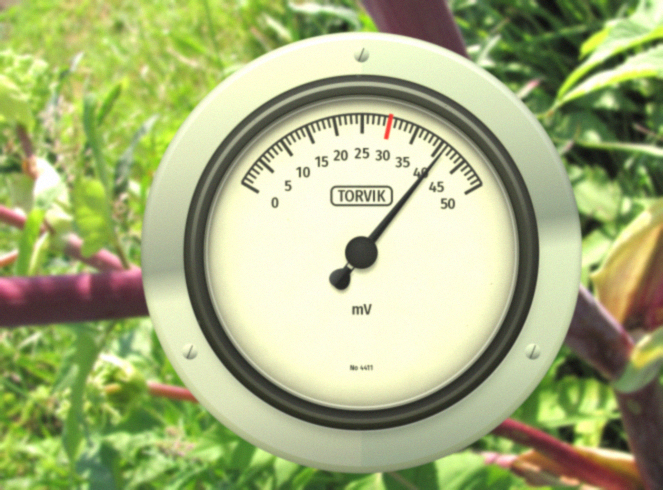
value=41 unit=mV
